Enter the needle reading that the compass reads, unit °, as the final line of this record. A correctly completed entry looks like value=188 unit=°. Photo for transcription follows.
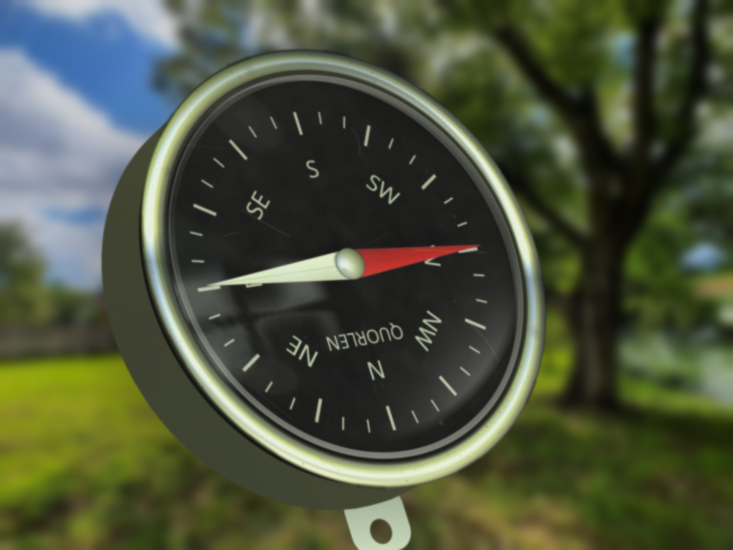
value=270 unit=°
